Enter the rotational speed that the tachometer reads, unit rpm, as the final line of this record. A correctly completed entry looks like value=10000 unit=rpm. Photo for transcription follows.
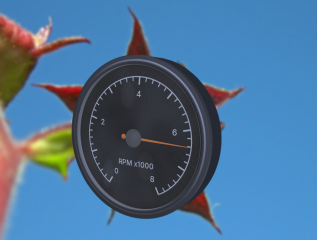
value=6400 unit=rpm
